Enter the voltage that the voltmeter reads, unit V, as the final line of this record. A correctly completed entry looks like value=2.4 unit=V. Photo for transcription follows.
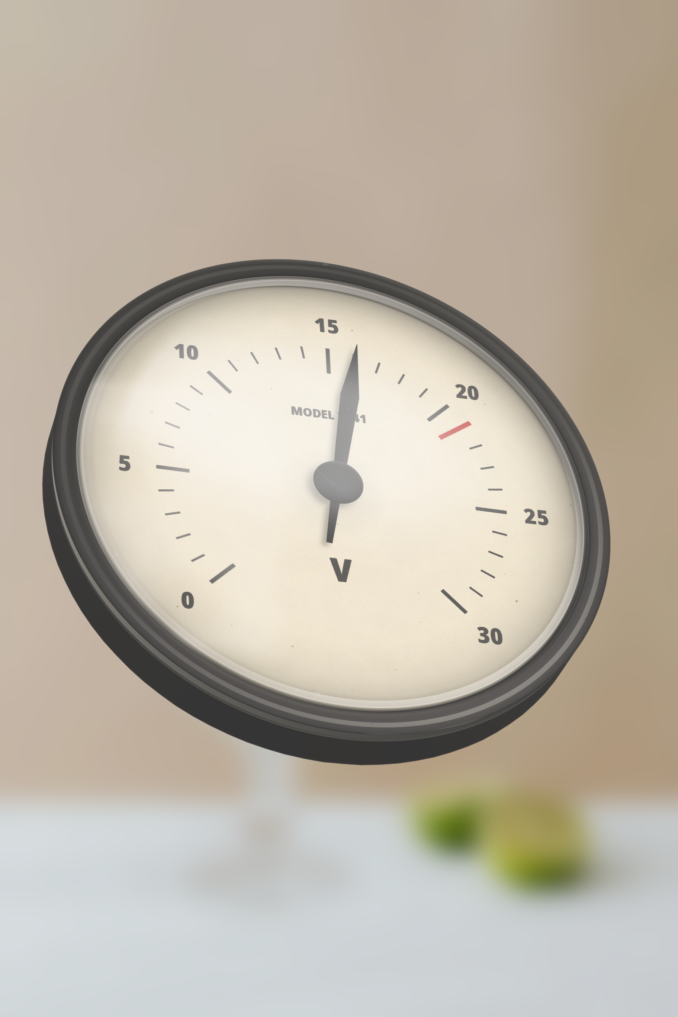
value=16 unit=V
